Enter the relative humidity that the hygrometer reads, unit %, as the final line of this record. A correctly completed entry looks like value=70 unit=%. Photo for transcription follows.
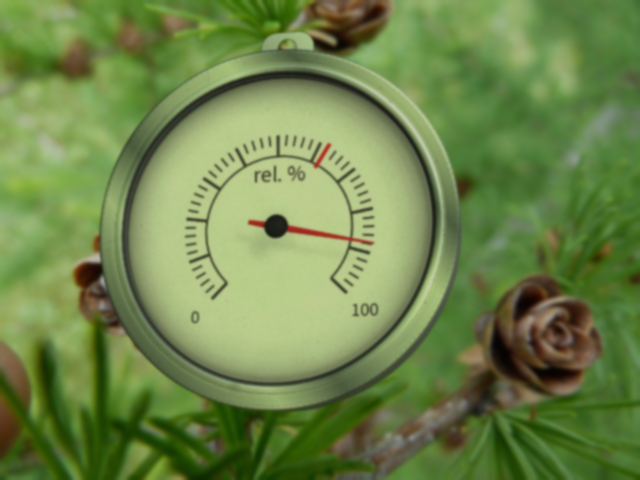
value=88 unit=%
